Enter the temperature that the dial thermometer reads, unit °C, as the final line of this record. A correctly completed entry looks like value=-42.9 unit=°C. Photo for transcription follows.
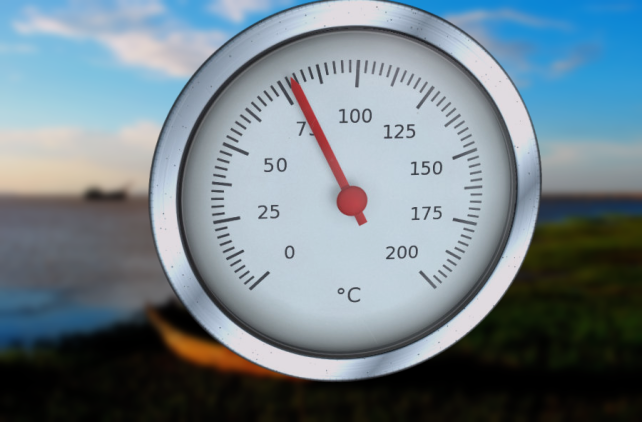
value=78.75 unit=°C
